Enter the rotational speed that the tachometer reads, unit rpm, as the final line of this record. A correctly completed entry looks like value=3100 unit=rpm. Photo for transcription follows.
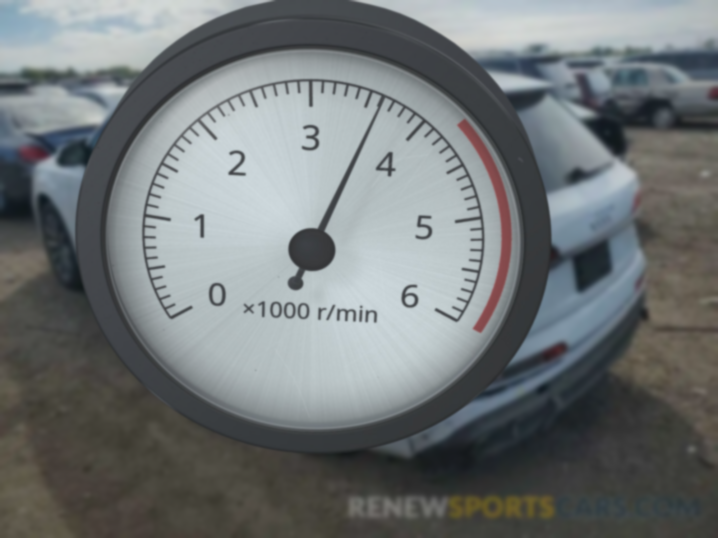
value=3600 unit=rpm
